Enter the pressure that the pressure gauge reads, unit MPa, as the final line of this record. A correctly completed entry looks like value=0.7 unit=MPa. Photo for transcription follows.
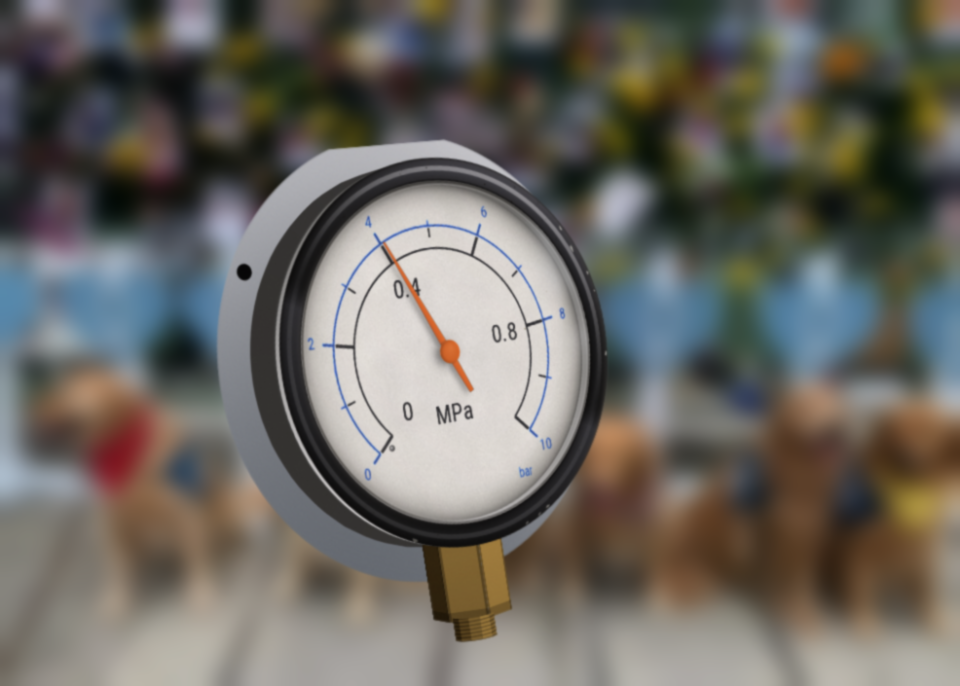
value=0.4 unit=MPa
